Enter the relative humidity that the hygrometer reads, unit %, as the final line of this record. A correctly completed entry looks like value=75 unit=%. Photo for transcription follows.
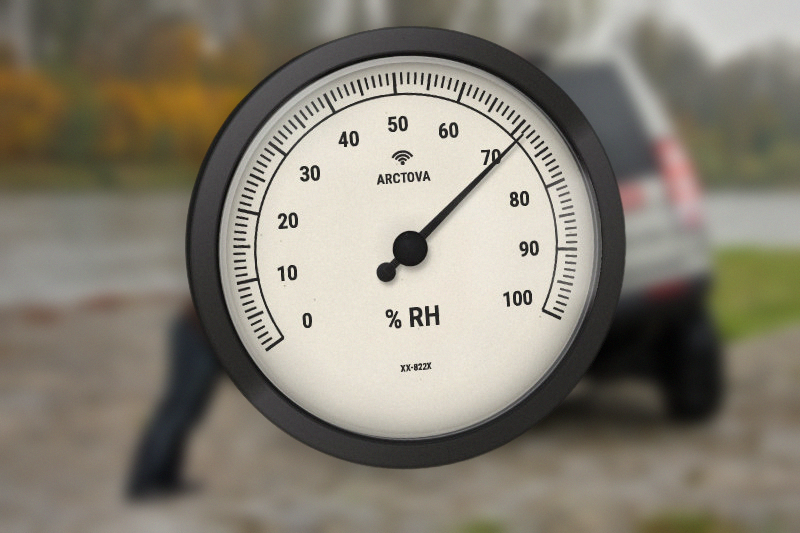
value=71 unit=%
